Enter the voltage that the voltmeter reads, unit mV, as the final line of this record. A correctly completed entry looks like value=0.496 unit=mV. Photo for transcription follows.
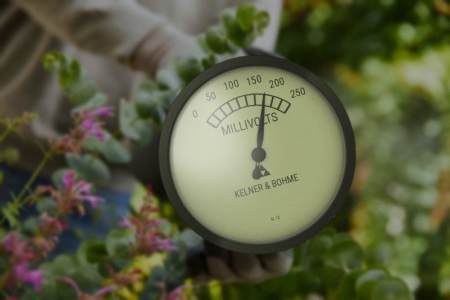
value=175 unit=mV
